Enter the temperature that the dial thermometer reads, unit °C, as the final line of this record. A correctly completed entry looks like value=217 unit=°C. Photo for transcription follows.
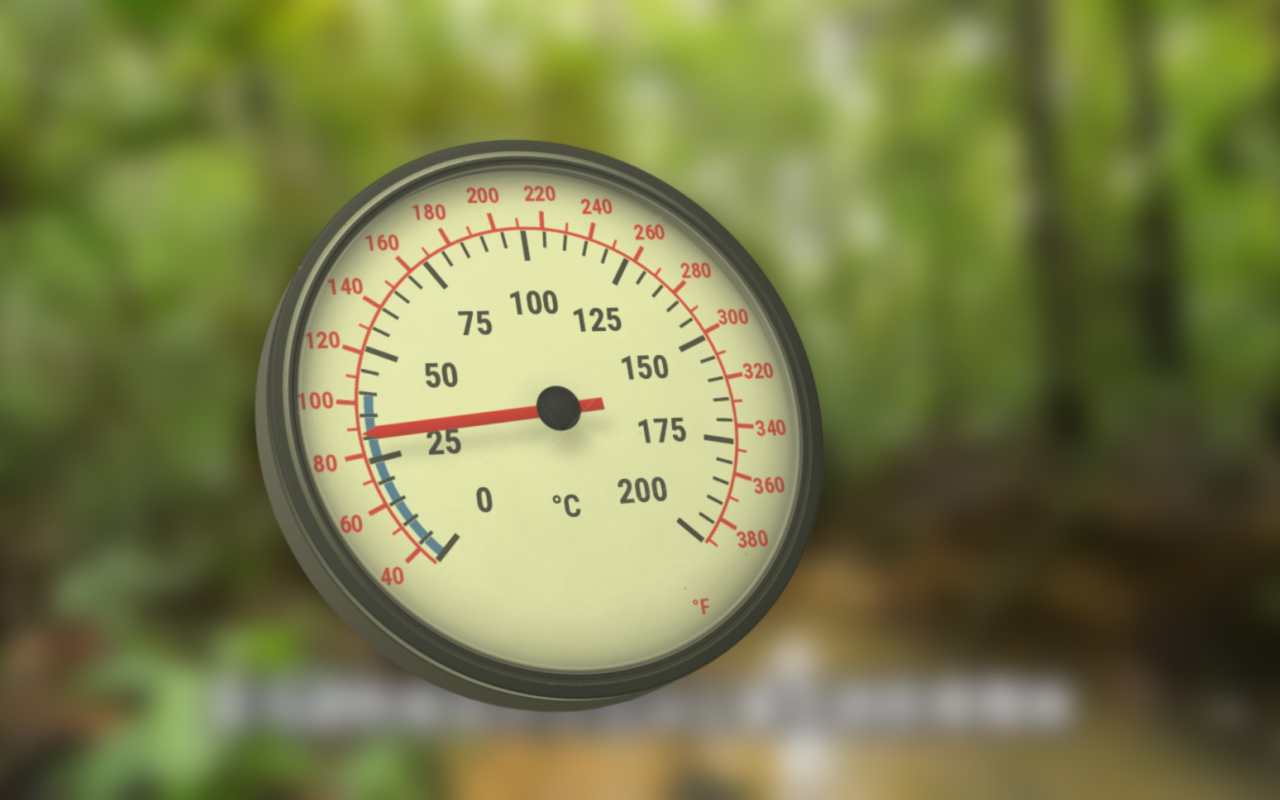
value=30 unit=°C
